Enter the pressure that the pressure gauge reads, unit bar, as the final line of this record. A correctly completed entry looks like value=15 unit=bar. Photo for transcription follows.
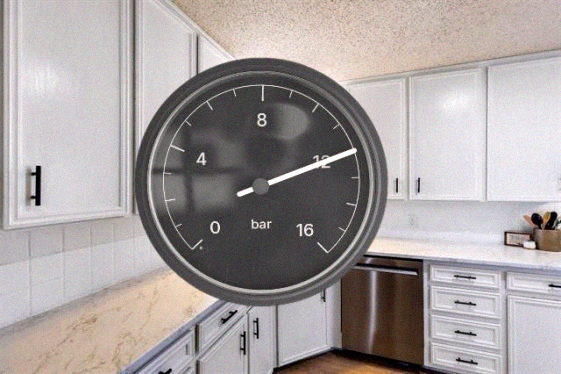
value=12 unit=bar
